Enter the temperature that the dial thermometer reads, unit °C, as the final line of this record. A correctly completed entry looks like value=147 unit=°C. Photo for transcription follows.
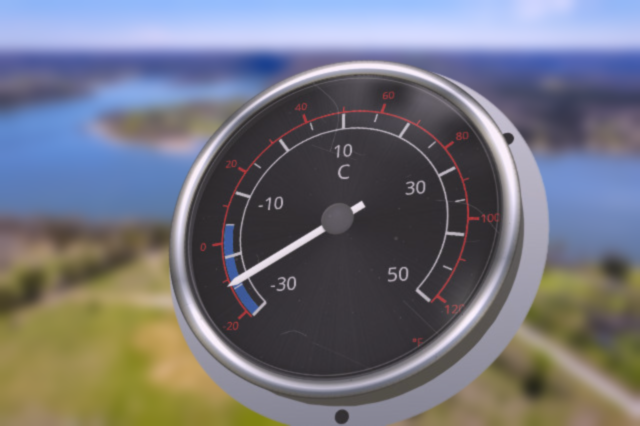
value=-25 unit=°C
